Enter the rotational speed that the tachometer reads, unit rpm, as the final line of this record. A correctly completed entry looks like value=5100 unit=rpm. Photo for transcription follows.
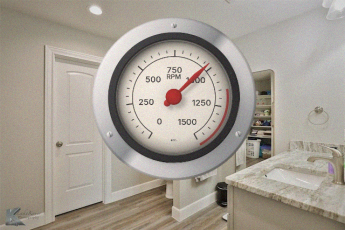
value=975 unit=rpm
